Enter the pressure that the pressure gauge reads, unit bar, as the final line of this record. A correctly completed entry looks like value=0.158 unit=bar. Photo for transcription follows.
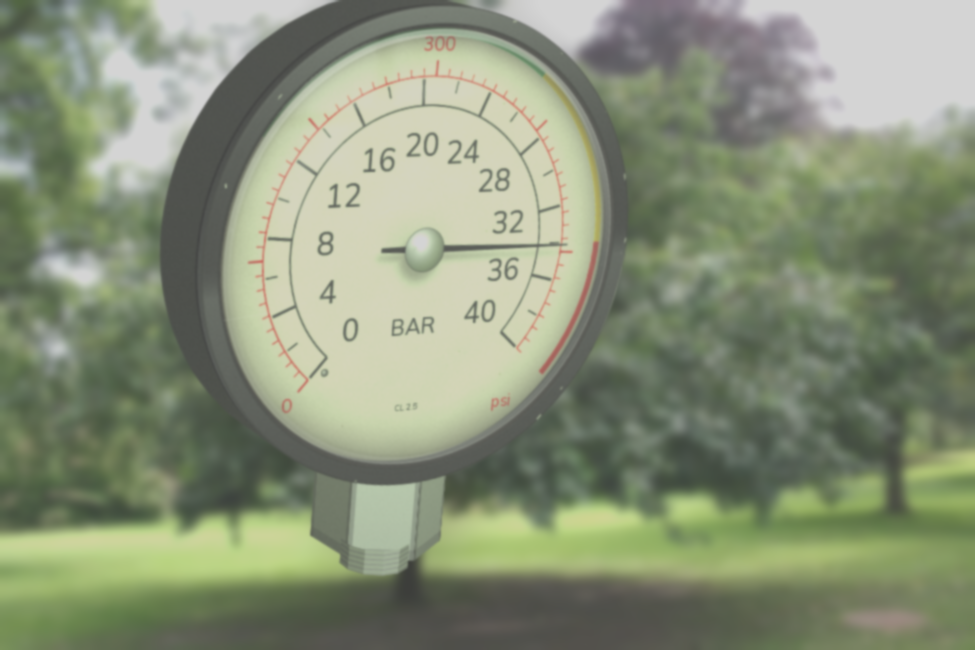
value=34 unit=bar
